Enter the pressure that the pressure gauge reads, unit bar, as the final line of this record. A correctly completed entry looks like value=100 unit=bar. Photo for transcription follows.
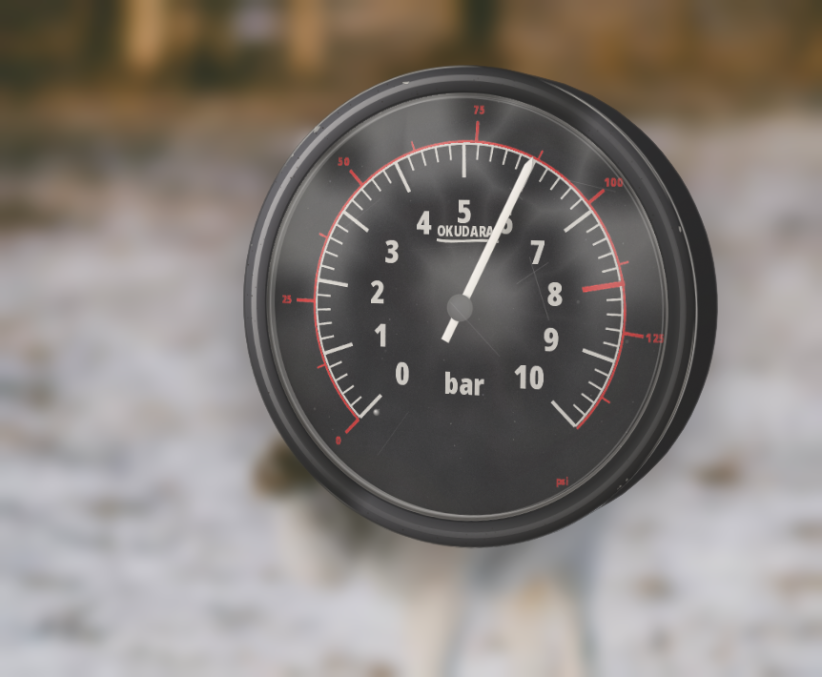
value=6 unit=bar
